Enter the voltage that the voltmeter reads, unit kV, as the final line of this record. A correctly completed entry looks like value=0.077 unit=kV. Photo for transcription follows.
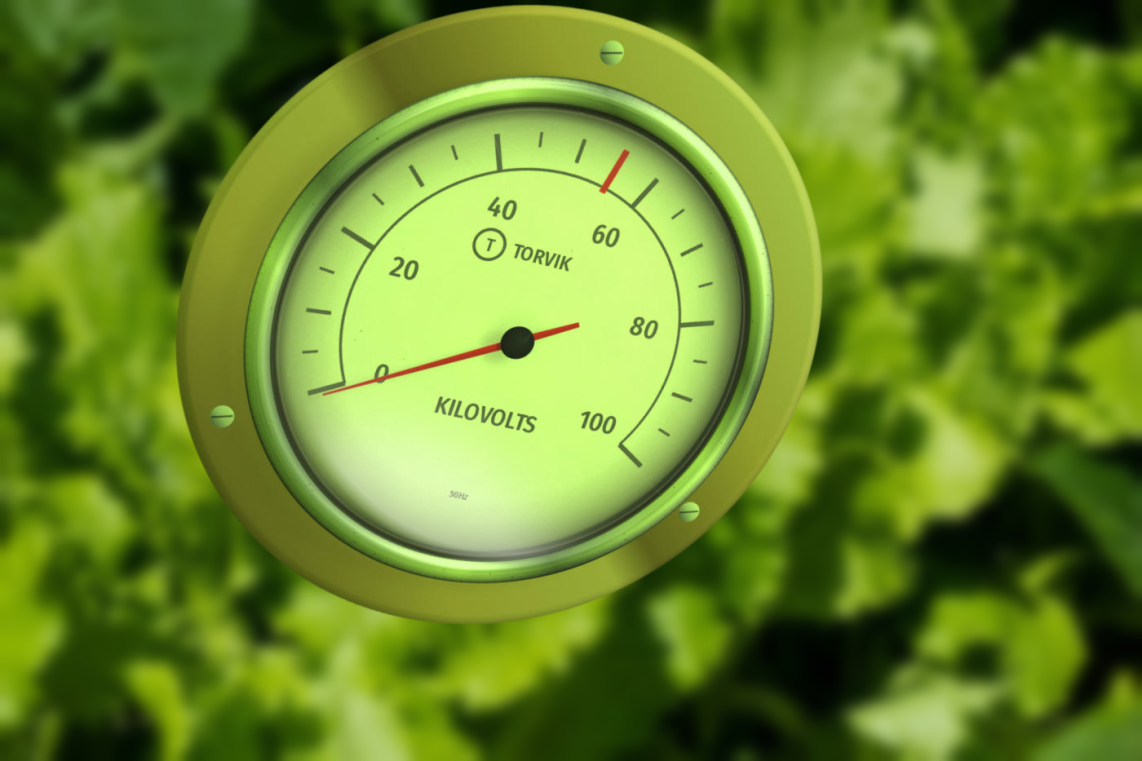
value=0 unit=kV
